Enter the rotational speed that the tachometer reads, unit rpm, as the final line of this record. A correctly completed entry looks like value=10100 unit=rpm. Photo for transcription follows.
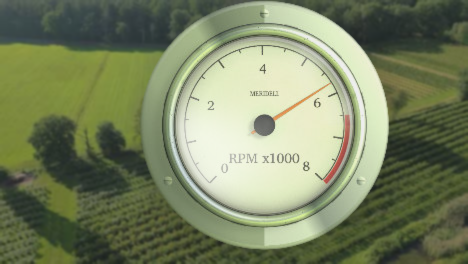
value=5750 unit=rpm
